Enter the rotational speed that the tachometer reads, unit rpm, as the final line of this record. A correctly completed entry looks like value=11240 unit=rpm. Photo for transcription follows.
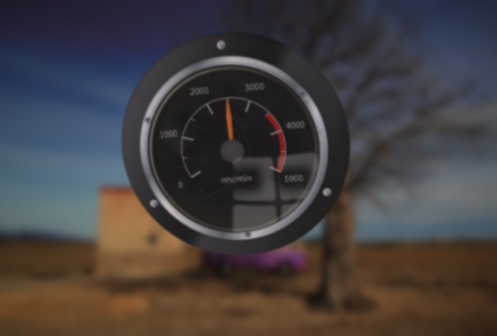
value=2500 unit=rpm
